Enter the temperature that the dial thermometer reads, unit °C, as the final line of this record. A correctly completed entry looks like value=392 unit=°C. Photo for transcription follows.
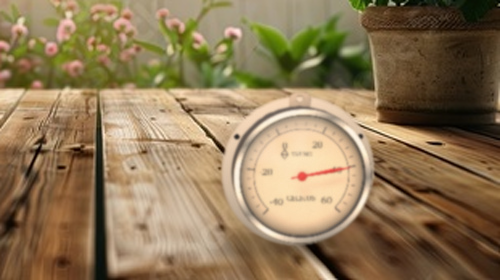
value=40 unit=°C
